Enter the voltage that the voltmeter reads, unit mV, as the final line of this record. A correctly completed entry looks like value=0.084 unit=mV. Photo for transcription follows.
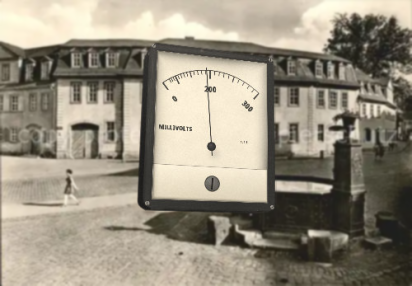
value=190 unit=mV
